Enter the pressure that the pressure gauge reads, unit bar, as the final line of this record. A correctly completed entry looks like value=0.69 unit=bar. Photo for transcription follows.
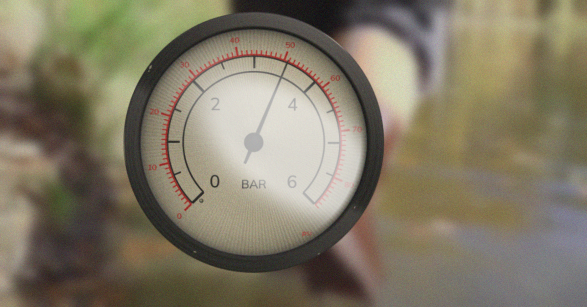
value=3.5 unit=bar
